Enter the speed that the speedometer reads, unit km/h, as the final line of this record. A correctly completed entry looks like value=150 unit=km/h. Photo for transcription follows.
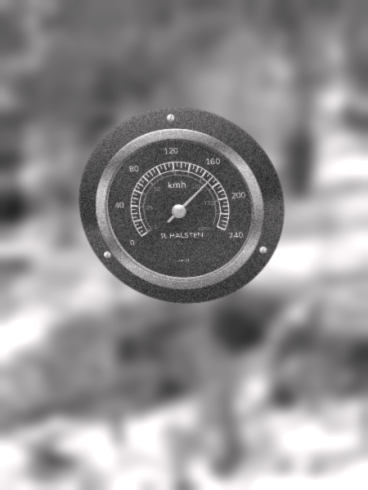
value=170 unit=km/h
